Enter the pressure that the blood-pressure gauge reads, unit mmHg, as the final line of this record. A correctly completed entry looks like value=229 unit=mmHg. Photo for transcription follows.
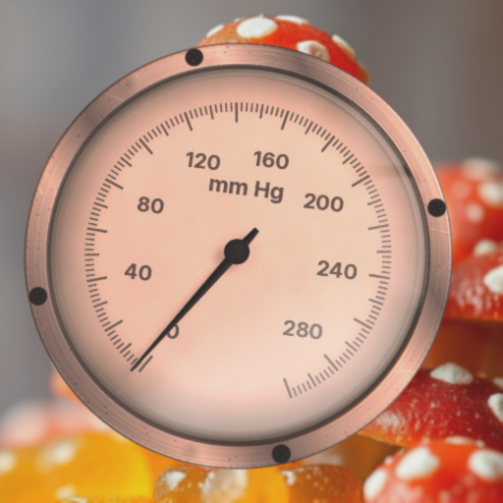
value=2 unit=mmHg
